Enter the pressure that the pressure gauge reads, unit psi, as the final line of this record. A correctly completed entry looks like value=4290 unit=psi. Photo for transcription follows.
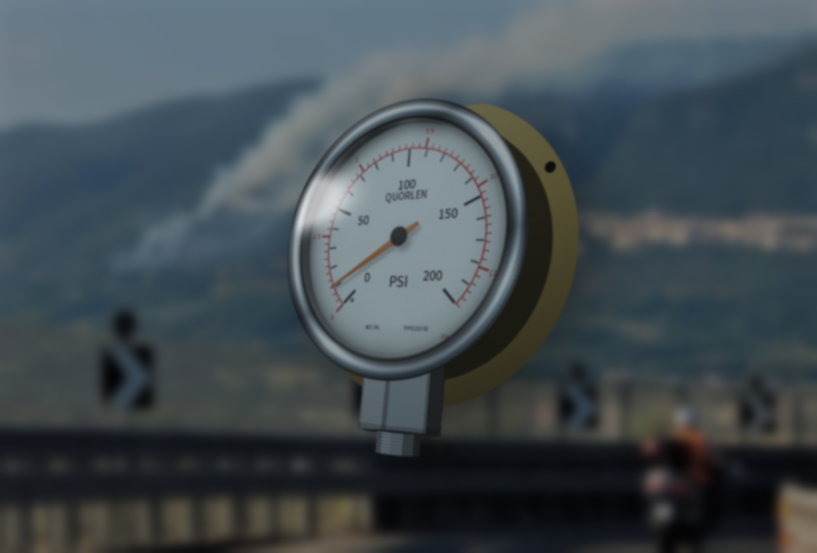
value=10 unit=psi
